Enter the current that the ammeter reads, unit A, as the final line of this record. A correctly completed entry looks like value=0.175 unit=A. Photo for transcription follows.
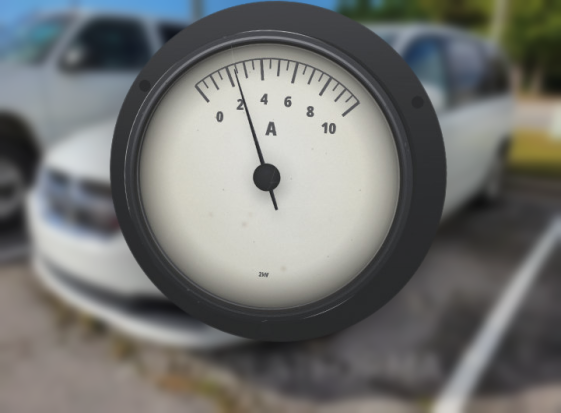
value=2.5 unit=A
